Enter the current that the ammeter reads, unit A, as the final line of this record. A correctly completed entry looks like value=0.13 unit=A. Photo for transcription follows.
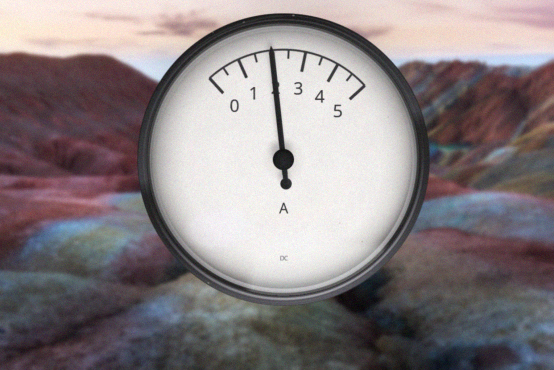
value=2 unit=A
